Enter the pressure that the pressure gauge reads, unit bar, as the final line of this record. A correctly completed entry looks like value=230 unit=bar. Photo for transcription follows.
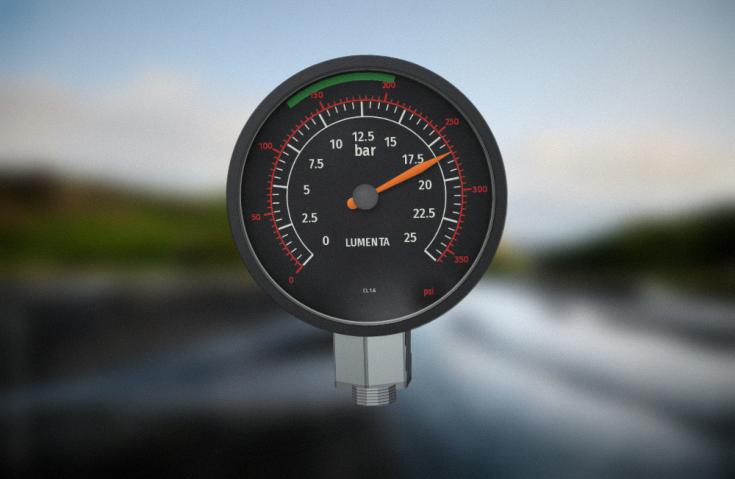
value=18.5 unit=bar
